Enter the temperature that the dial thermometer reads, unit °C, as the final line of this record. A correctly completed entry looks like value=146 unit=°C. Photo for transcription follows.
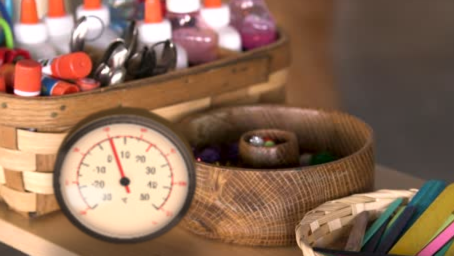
value=5 unit=°C
